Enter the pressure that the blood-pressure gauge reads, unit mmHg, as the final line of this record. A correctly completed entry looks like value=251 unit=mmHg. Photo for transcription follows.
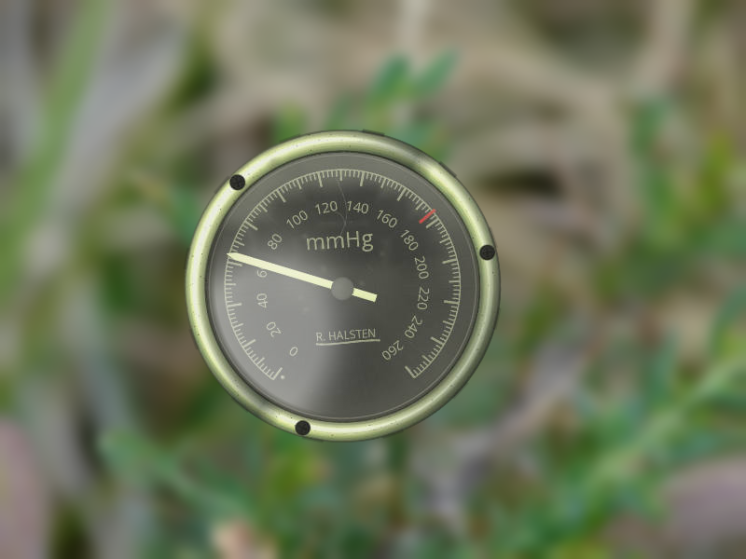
value=64 unit=mmHg
